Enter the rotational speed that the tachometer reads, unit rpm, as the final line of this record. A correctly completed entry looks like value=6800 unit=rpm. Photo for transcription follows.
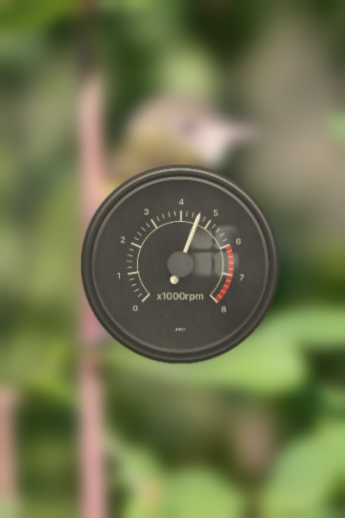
value=4600 unit=rpm
